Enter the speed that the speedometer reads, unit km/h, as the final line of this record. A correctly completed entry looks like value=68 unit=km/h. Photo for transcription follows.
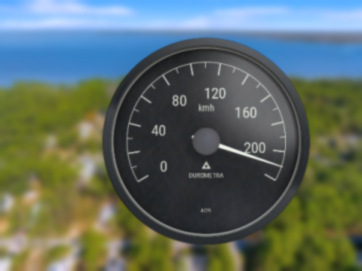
value=210 unit=km/h
